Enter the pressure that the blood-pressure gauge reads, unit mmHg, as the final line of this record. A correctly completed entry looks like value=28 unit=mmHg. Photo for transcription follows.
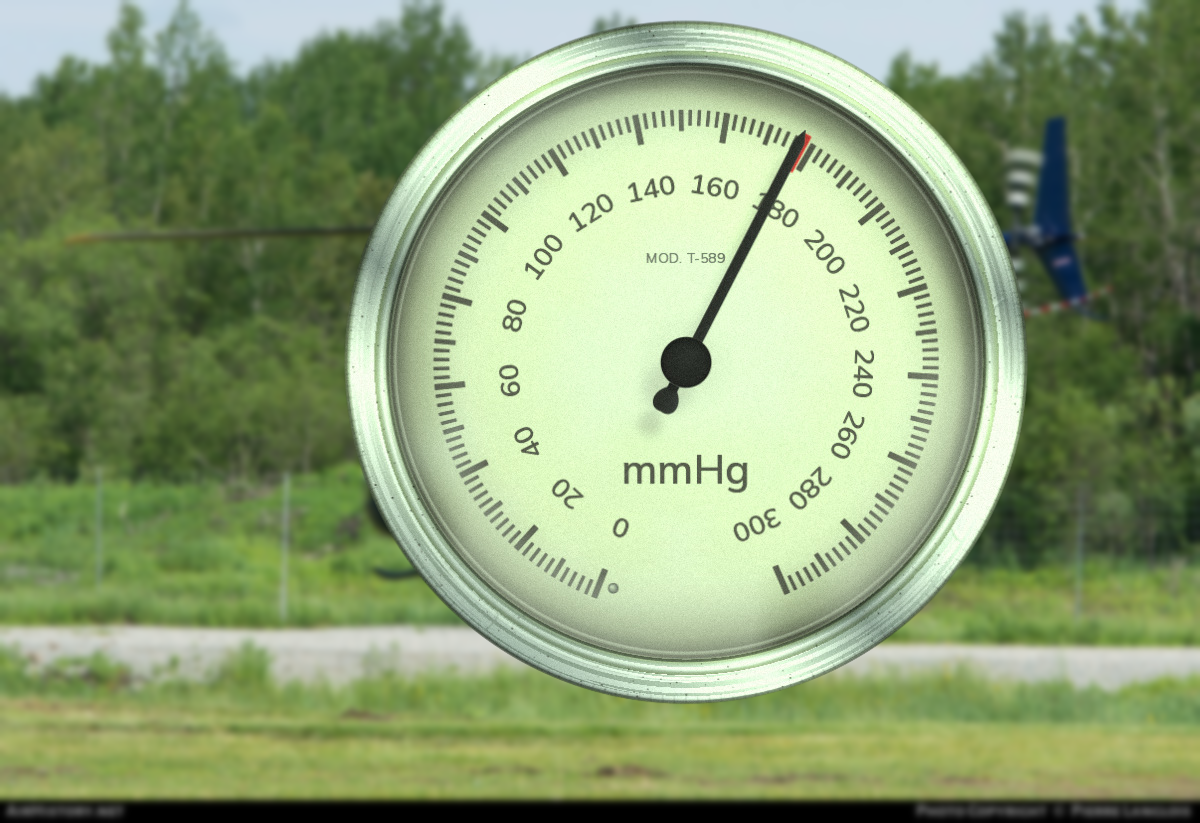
value=177 unit=mmHg
